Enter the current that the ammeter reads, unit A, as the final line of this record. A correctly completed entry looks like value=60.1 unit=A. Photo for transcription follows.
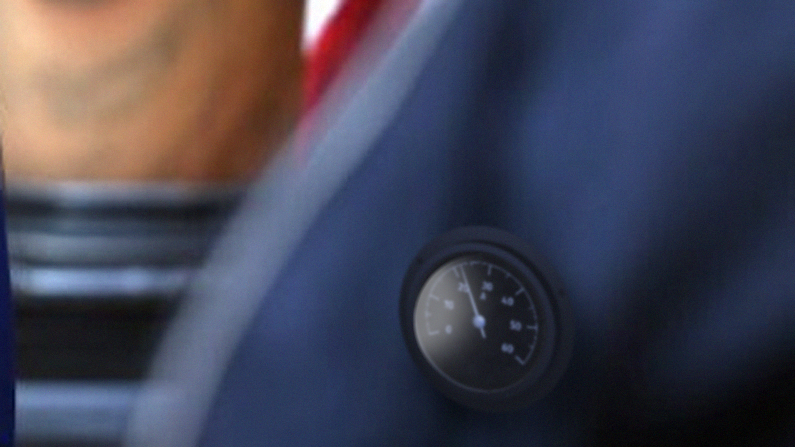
value=22.5 unit=A
